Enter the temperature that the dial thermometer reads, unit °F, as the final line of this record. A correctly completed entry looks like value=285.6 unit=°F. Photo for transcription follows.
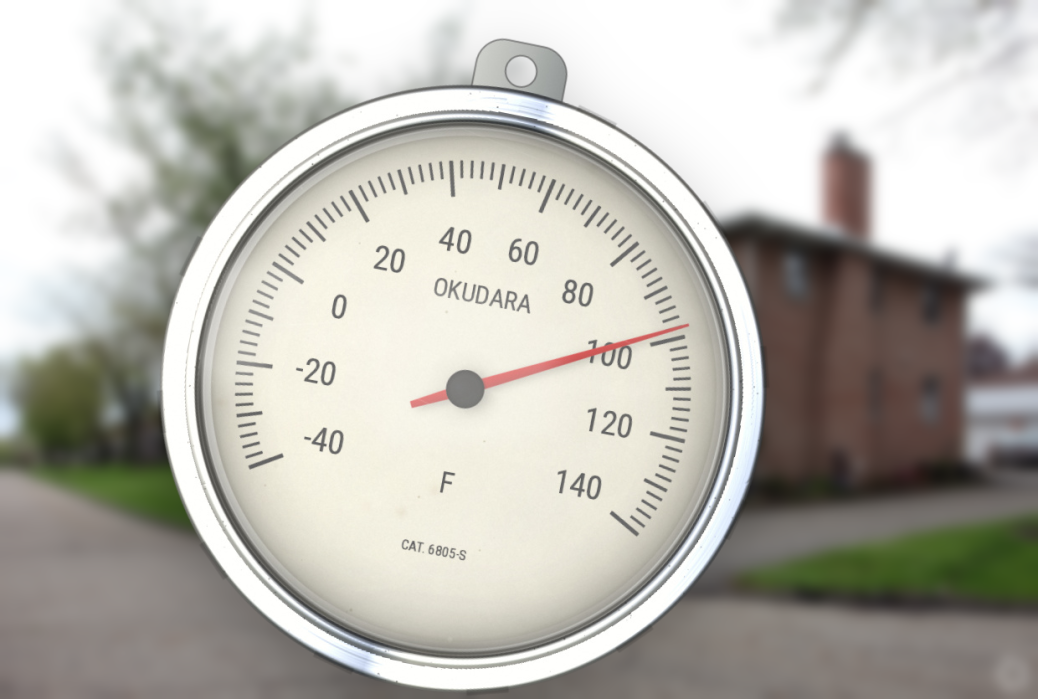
value=98 unit=°F
